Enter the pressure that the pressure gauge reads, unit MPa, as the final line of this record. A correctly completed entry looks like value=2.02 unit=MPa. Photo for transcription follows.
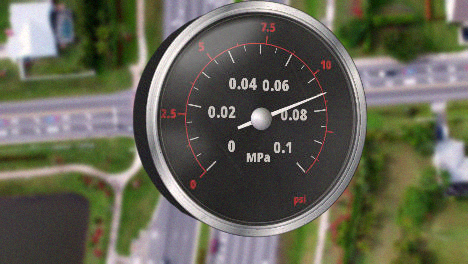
value=0.075 unit=MPa
